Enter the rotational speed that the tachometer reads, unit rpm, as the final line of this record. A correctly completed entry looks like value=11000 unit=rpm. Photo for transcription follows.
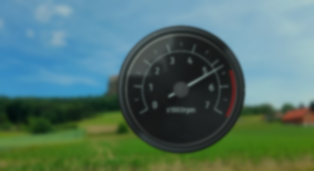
value=5250 unit=rpm
